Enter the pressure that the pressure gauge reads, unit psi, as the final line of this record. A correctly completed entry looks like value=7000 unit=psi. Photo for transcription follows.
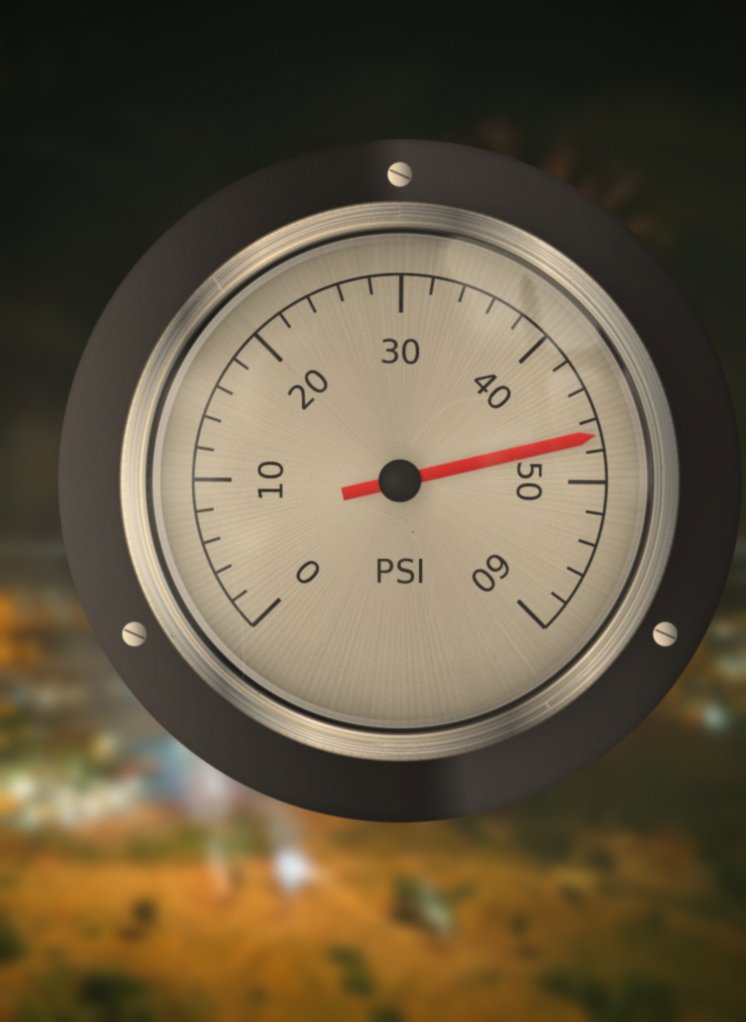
value=47 unit=psi
